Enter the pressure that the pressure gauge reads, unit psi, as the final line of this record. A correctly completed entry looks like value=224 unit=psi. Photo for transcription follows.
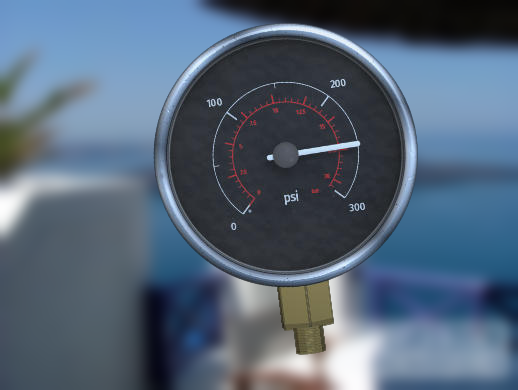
value=250 unit=psi
